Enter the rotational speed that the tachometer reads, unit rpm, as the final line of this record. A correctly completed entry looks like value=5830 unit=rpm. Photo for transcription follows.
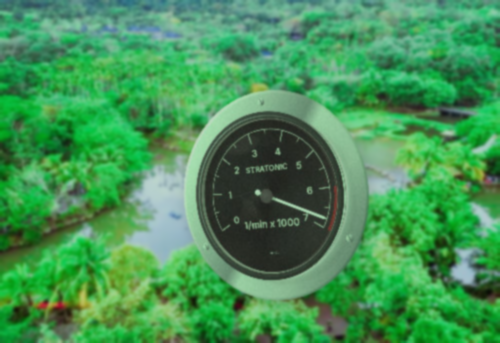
value=6750 unit=rpm
